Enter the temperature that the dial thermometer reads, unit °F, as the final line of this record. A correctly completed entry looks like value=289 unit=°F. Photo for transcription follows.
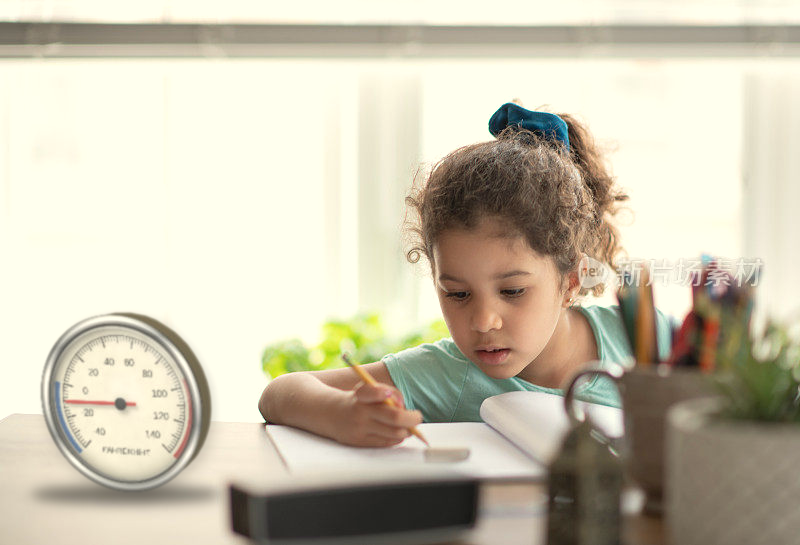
value=-10 unit=°F
